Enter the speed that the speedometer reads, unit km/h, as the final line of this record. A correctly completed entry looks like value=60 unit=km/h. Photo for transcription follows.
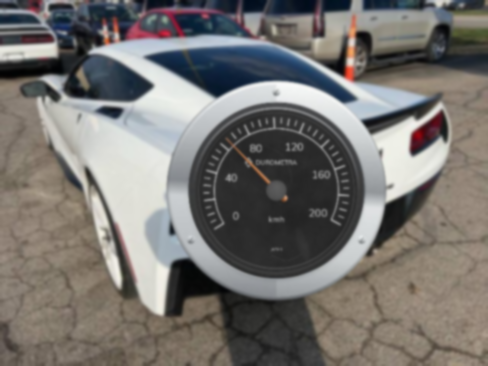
value=65 unit=km/h
